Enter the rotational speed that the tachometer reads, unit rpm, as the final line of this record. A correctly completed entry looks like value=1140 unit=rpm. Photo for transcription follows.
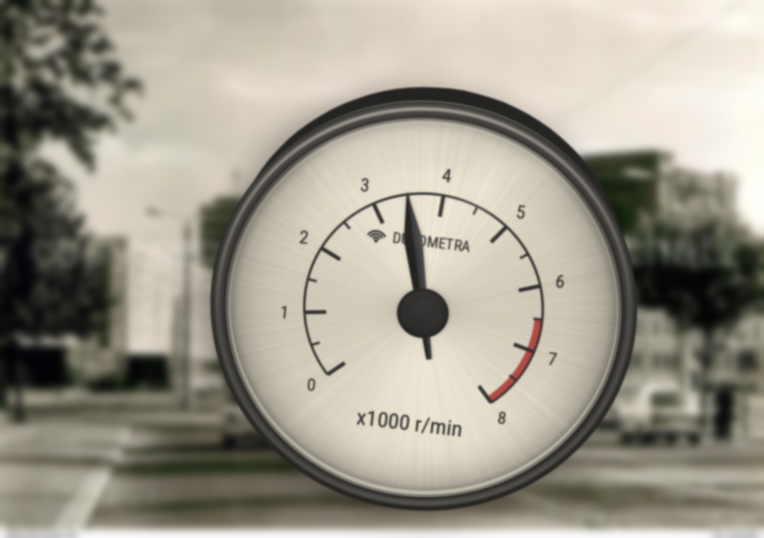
value=3500 unit=rpm
